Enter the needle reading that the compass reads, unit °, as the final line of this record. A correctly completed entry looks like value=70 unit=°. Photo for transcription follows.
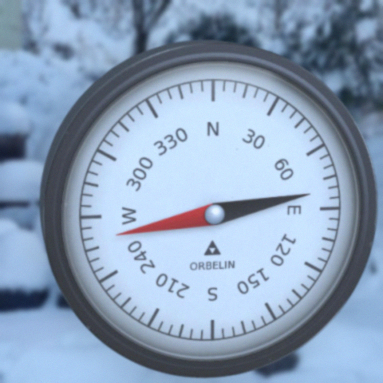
value=260 unit=°
